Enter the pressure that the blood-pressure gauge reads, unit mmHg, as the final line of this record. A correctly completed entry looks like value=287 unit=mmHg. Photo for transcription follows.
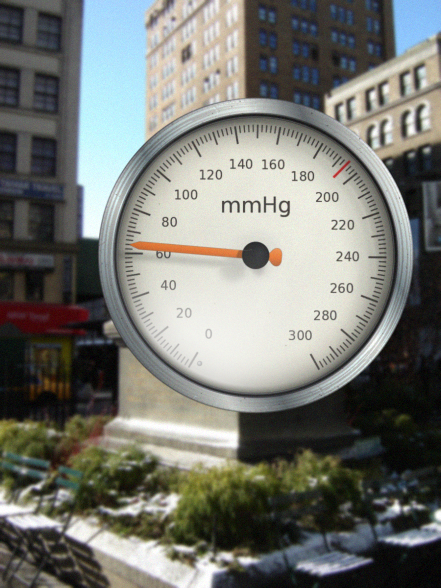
value=64 unit=mmHg
